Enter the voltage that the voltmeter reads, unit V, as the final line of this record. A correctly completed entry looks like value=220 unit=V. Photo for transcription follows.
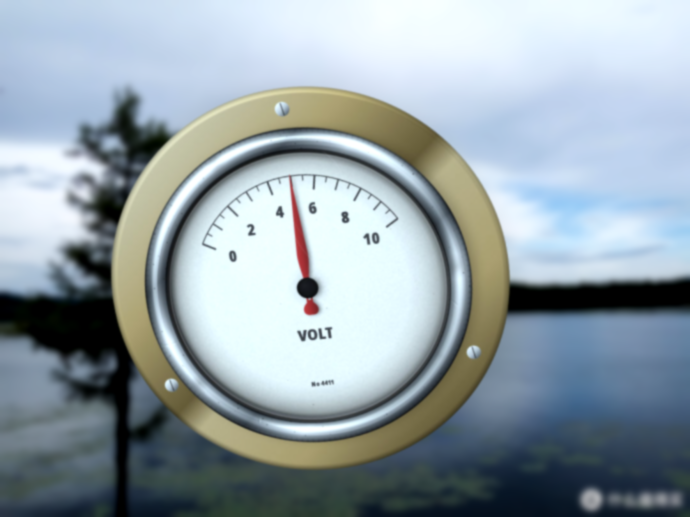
value=5 unit=V
